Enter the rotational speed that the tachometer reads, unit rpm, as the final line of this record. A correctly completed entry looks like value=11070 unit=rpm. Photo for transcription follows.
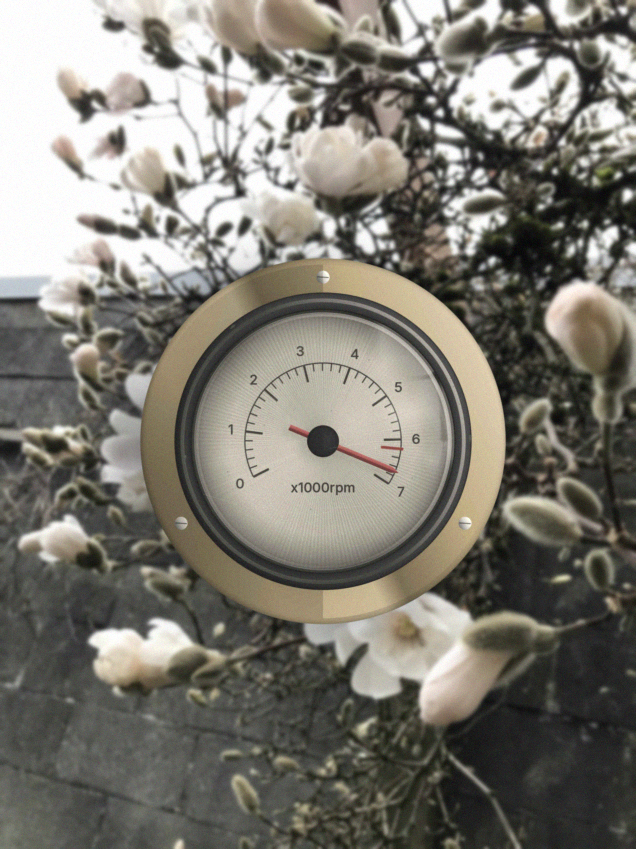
value=6700 unit=rpm
